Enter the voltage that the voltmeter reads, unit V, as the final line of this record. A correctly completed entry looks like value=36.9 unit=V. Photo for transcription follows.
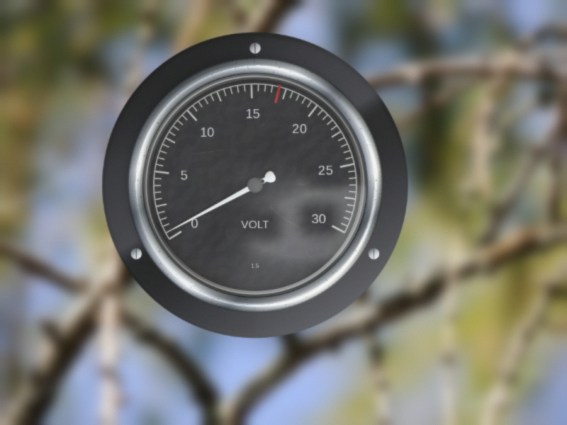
value=0.5 unit=V
